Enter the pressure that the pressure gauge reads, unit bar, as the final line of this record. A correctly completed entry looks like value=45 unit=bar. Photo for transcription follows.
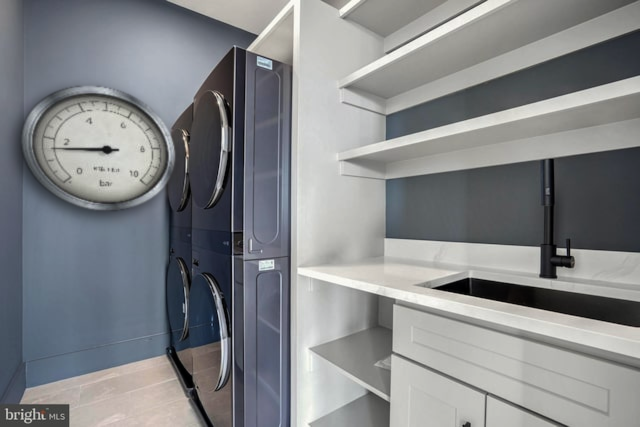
value=1.5 unit=bar
